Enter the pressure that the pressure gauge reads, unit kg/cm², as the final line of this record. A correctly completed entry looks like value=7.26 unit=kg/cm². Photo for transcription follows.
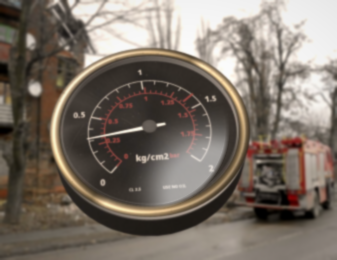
value=0.3 unit=kg/cm²
